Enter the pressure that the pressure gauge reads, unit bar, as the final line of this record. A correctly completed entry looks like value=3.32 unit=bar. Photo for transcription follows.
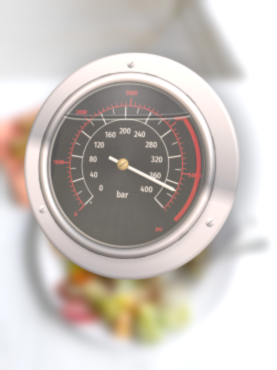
value=370 unit=bar
